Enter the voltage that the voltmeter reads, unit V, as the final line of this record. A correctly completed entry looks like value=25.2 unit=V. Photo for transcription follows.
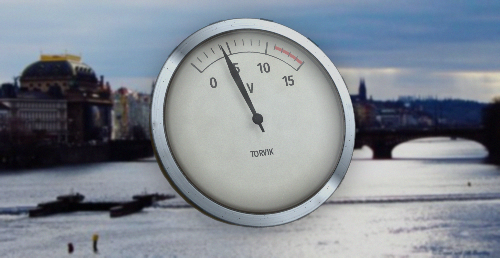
value=4 unit=V
